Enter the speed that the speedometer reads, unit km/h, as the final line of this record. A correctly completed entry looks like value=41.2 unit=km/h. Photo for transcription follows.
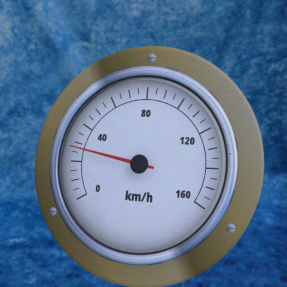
value=27.5 unit=km/h
